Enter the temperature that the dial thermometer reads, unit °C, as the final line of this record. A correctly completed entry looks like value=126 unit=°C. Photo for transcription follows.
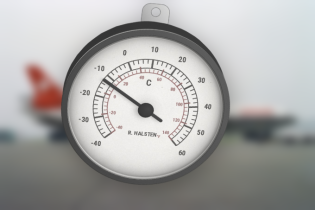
value=-12 unit=°C
